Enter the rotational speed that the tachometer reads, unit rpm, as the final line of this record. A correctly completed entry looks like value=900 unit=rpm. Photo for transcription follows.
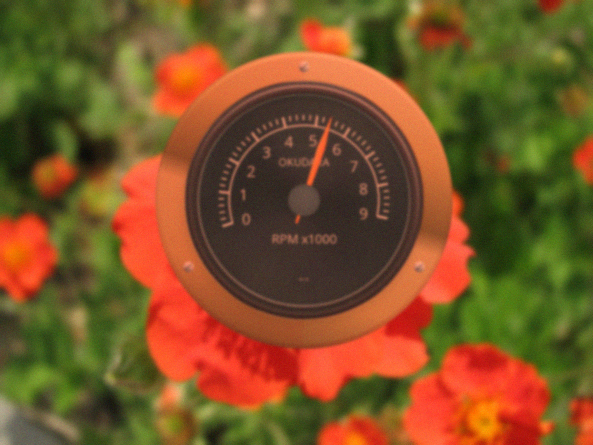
value=5400 unit=rpm
